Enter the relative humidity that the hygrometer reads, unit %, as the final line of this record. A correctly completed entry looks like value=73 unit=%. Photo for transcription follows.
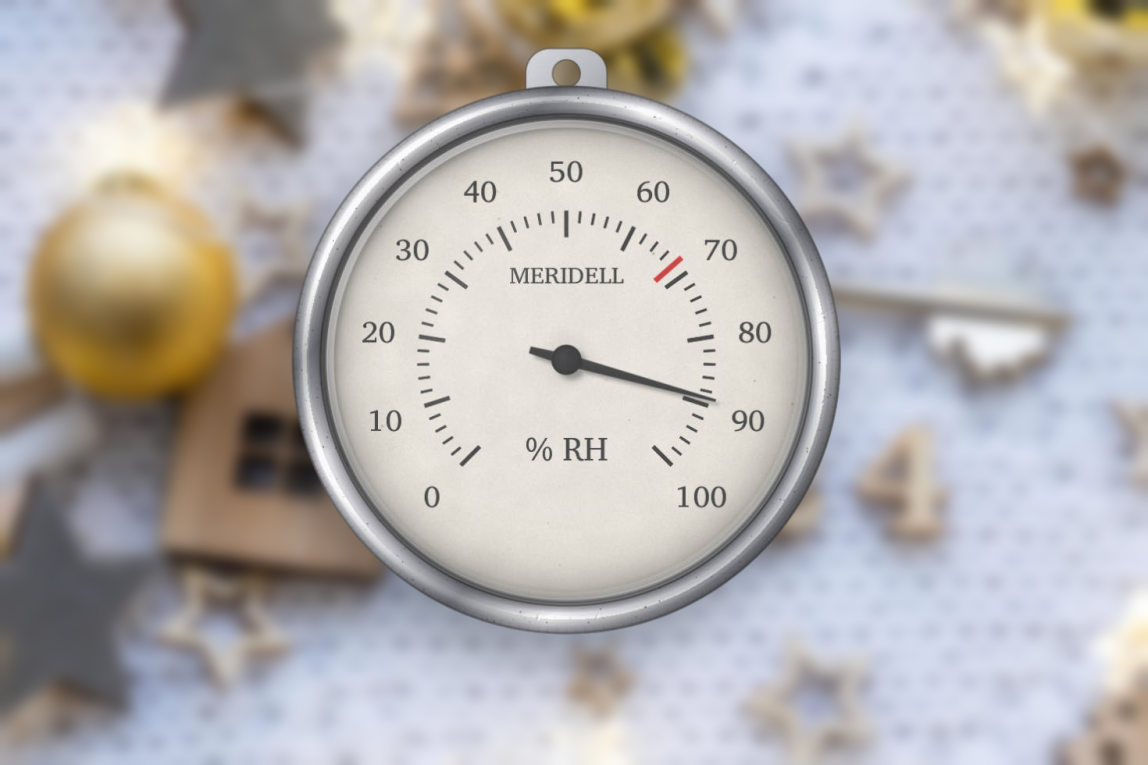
value=89 unit=%
